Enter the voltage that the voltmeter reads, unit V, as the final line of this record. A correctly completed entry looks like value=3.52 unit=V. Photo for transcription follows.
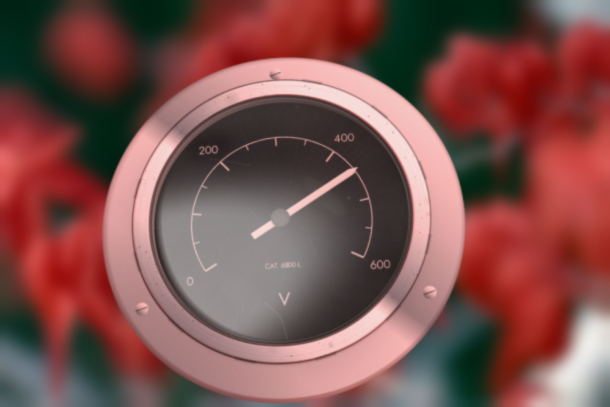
value=450 unit=V
